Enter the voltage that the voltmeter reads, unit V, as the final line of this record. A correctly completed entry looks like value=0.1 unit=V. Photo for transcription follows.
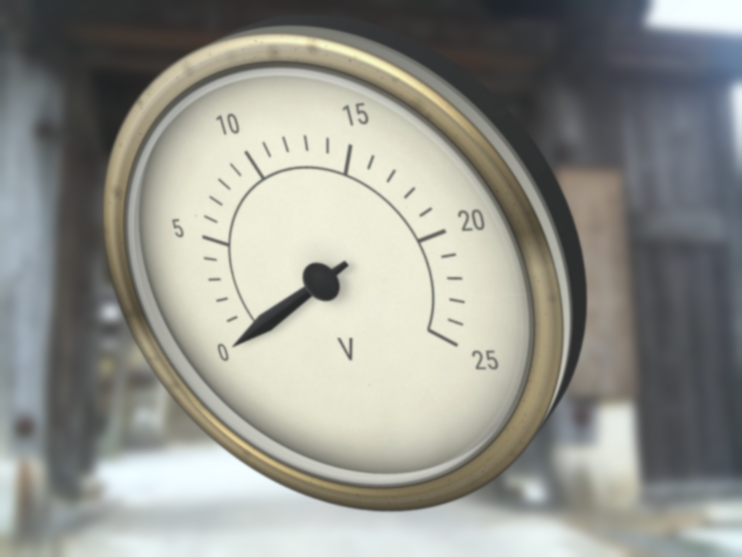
value=0 unit=V
